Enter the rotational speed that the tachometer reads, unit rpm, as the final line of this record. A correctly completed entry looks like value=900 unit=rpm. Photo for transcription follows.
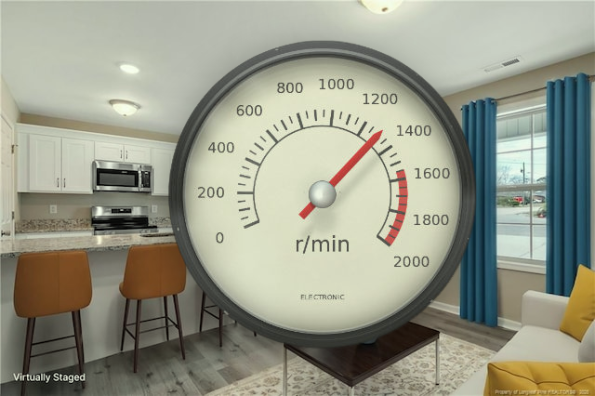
value=1300 unit=rpm
